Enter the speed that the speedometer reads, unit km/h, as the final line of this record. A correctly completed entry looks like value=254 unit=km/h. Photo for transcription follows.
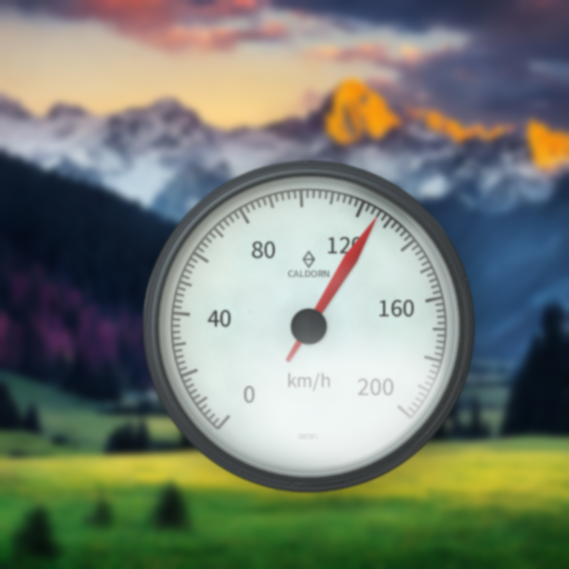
value=126 unit=km/h
